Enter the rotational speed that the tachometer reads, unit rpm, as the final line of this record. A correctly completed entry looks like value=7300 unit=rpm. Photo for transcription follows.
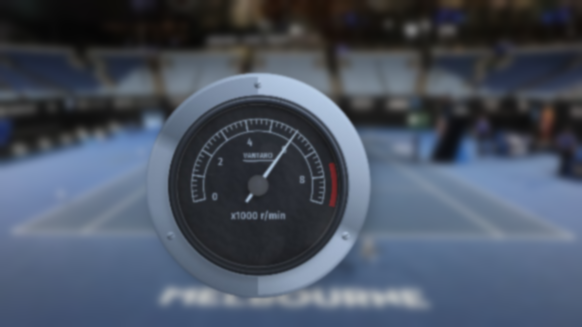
value=6000 unit=rpm
